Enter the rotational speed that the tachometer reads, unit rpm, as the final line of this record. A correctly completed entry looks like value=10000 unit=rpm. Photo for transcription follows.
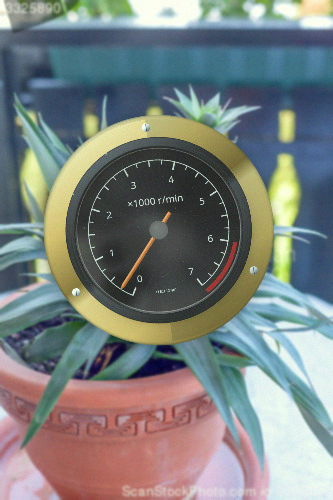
value=250 unit=rpm
